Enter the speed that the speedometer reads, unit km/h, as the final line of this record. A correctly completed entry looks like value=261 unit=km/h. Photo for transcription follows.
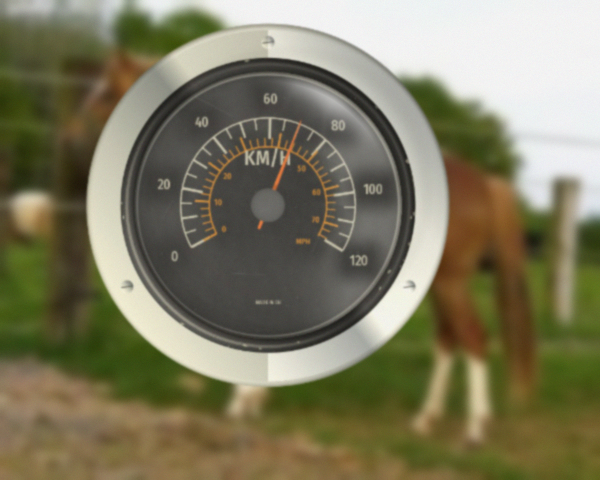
value=70 unit=km/h
